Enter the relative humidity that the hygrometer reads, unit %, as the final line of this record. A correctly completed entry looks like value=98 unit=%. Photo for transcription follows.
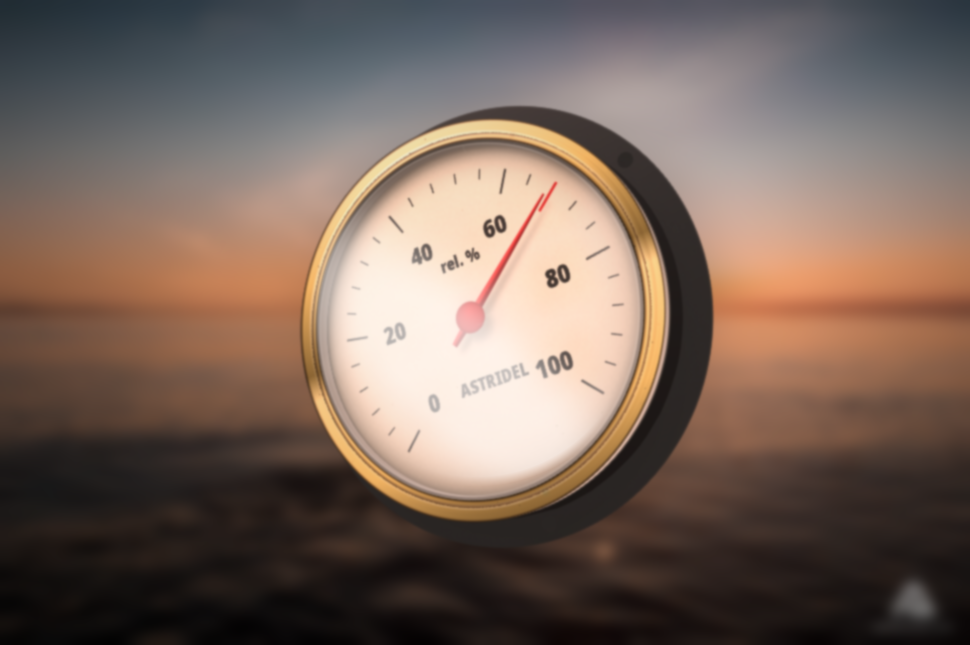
value=68 unit=%
